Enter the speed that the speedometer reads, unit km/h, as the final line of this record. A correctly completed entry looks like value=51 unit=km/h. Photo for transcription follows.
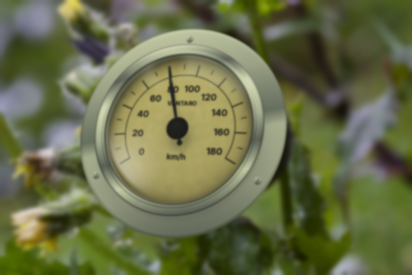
value=80 unit=km/h
